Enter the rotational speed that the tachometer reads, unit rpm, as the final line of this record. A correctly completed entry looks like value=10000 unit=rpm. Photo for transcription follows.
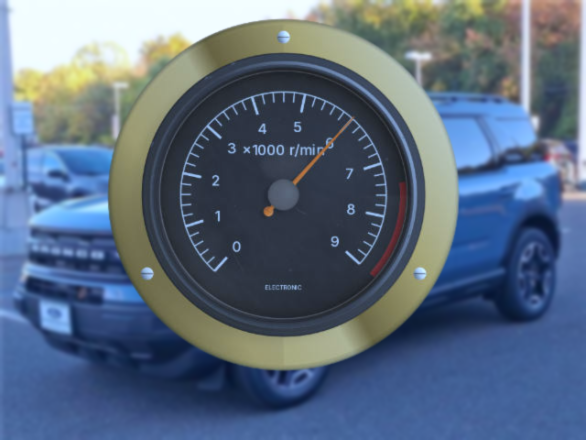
value=6000 unit=rpm
